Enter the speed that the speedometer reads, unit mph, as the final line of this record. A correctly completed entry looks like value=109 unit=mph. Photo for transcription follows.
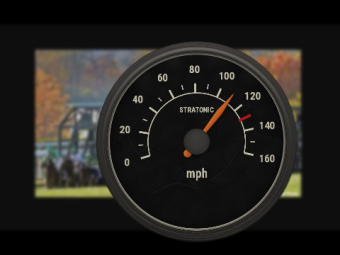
value=110 unit=mph
